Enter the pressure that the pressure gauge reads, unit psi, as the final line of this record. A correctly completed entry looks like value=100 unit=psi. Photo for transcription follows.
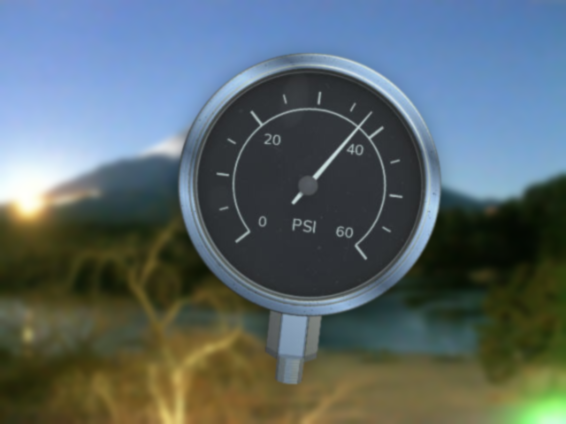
value=37.5 unit=psi
